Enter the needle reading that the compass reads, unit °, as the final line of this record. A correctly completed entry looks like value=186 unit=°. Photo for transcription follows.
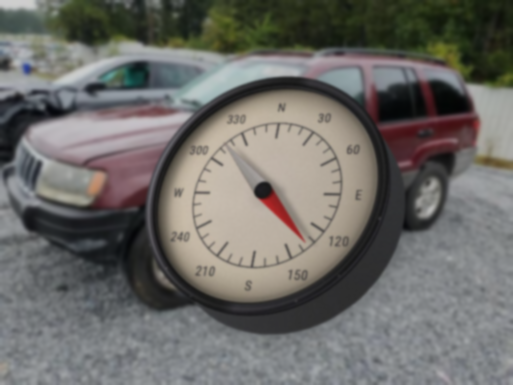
value=135 unit=°
